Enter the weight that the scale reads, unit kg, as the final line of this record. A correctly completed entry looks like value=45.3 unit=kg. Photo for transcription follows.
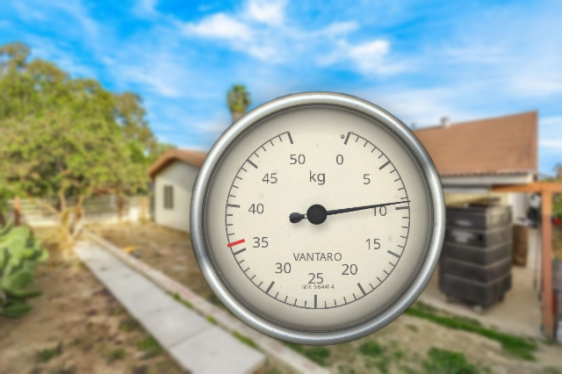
value=9.5 unit=kg
